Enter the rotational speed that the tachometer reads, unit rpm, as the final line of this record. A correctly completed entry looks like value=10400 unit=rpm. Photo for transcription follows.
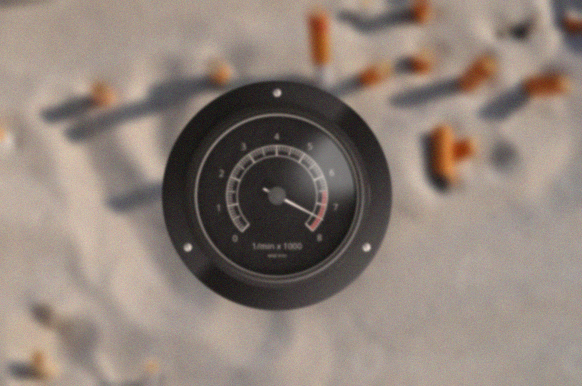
value=7500 unit=rpm
